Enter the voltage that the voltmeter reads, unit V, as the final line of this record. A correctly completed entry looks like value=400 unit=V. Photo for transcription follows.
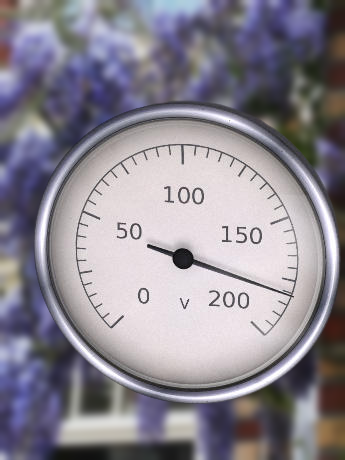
value=180 unit=V
